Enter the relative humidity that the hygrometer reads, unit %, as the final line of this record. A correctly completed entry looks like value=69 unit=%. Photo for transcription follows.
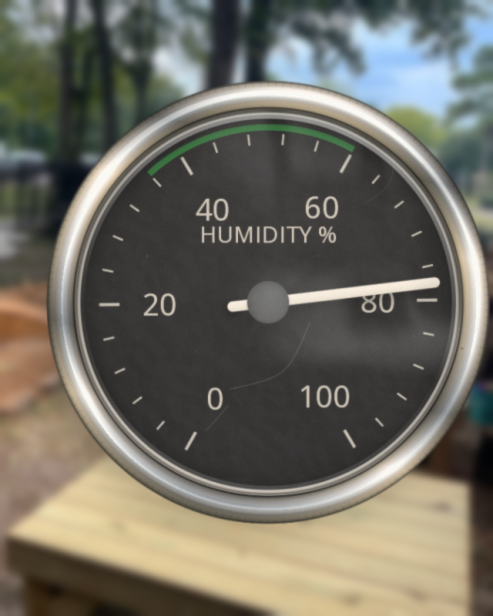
value=78 unit=%
